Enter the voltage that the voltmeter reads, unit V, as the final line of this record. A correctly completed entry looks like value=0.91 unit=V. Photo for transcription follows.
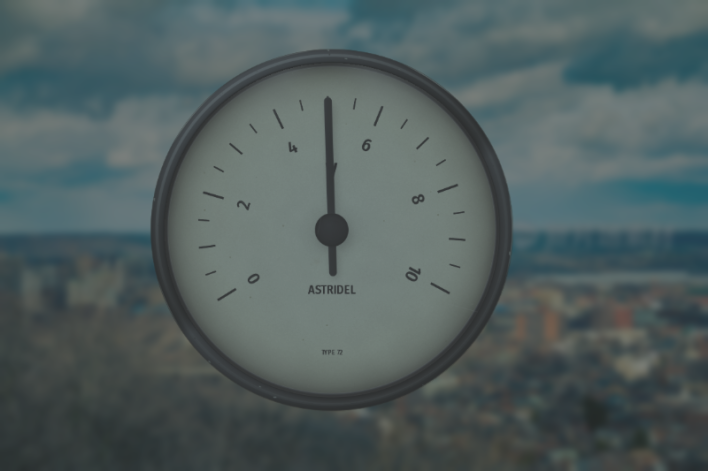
value=5 unit=V
